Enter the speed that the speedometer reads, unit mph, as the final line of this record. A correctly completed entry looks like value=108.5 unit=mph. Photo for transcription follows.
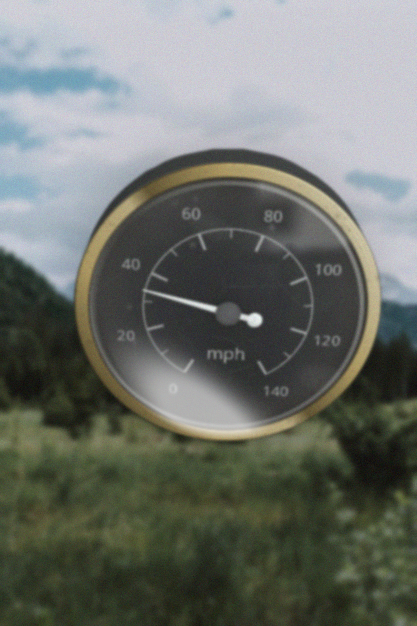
value=35 unit=mph
